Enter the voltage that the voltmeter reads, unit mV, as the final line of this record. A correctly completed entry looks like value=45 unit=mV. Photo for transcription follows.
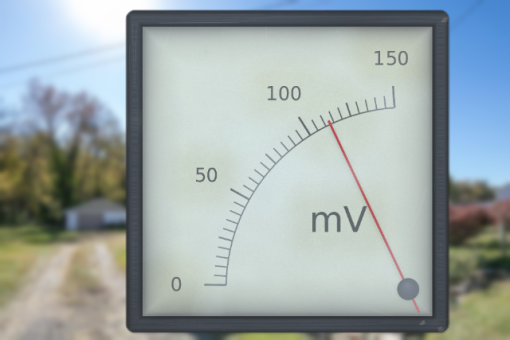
value=112.5 unit=mV
